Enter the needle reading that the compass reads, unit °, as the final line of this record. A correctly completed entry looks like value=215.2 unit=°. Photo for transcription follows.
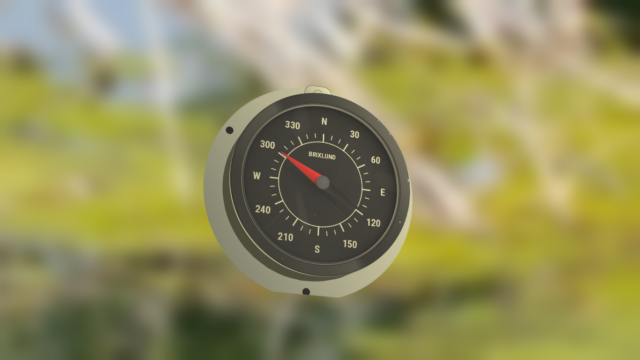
value=300 unit=°
